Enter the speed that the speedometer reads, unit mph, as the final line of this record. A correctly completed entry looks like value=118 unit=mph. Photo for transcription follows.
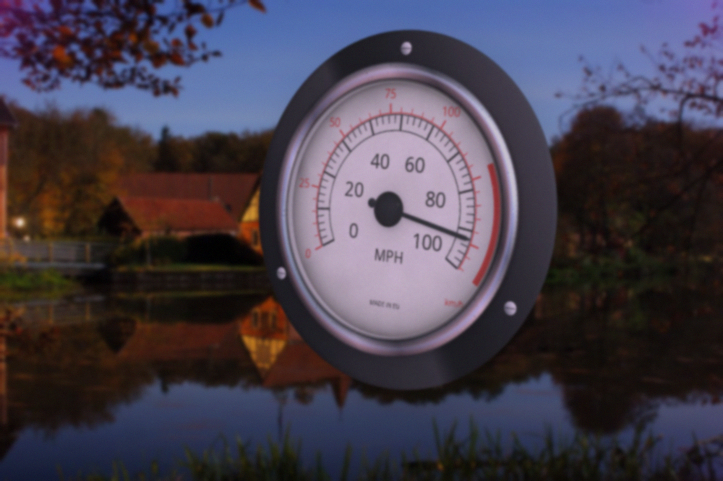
value=92 unit=mph
